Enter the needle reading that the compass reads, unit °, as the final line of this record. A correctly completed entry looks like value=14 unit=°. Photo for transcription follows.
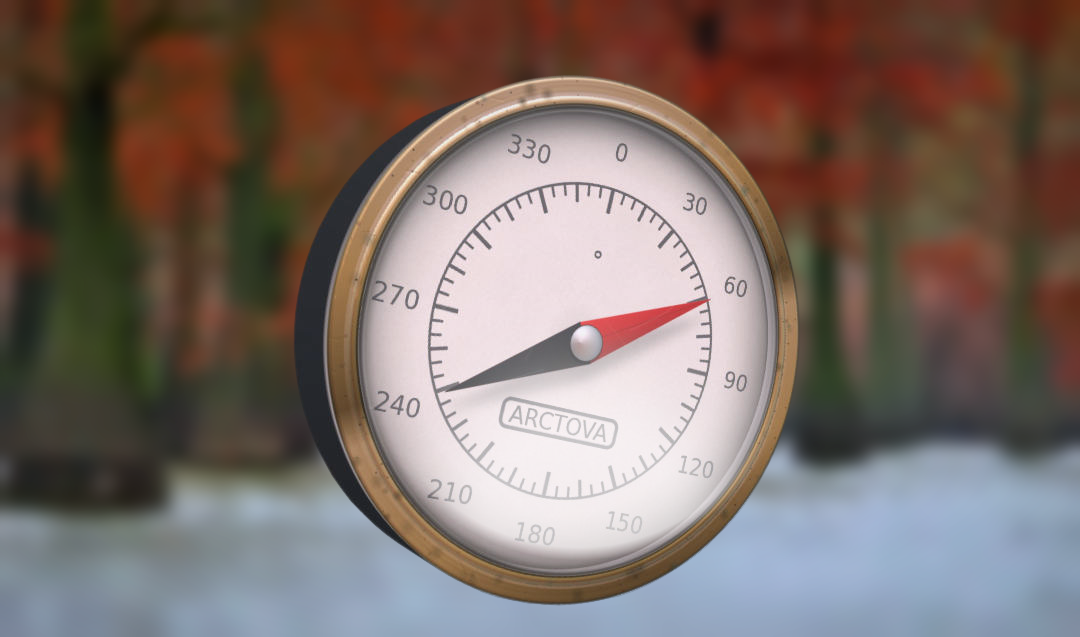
value=60 unit=°
